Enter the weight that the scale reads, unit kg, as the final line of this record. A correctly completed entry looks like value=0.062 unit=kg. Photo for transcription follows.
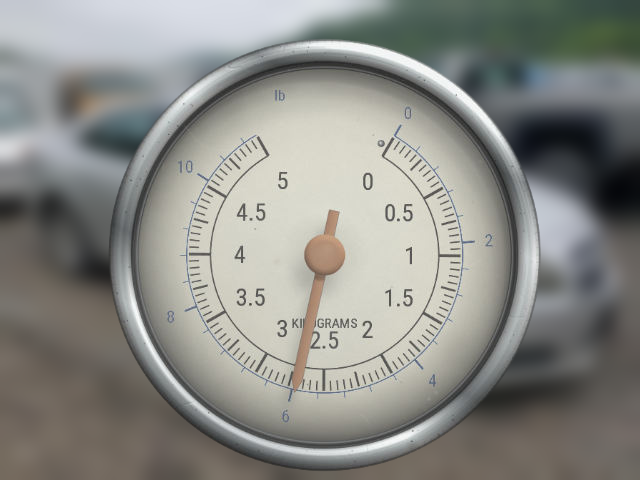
value=2.7 unit=kg
